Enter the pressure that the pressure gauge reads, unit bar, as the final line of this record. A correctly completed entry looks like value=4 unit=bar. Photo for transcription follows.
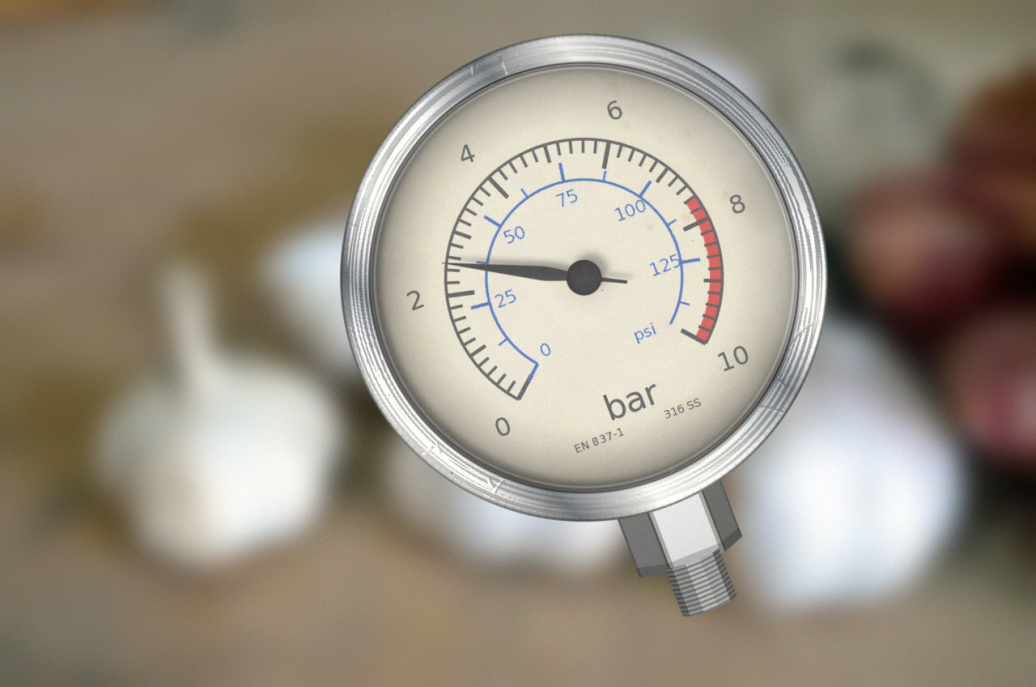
value=2.5 unit=bar
